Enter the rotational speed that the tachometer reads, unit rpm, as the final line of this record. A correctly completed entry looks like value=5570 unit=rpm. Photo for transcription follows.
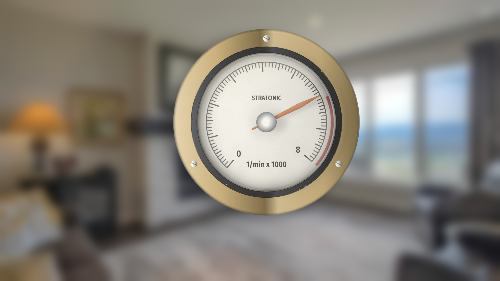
value=6000 unit=rpm
